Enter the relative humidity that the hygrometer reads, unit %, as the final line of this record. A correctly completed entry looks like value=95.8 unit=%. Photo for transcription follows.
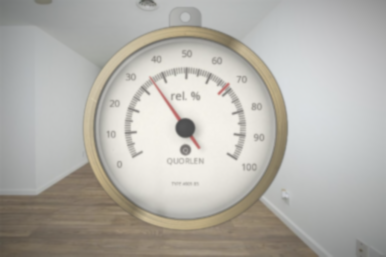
value=35 unit=%
